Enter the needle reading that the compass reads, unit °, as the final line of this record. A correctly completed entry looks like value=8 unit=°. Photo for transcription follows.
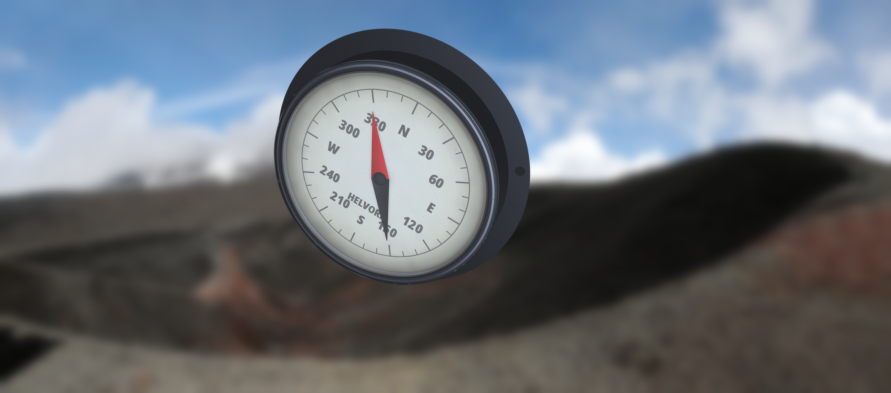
value=330 unit=°
